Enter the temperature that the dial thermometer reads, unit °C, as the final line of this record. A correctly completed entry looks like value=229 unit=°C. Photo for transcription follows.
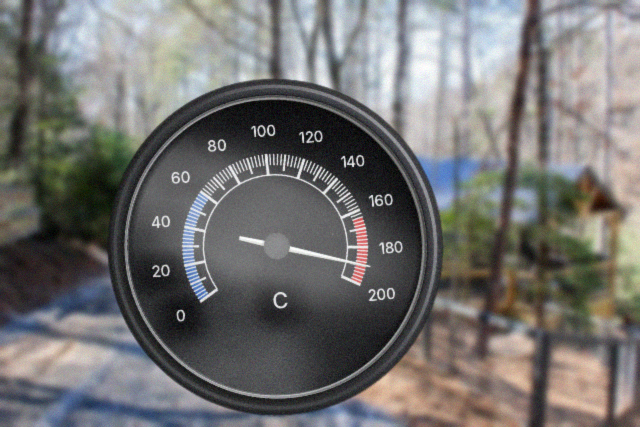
value=190 unit=°C
